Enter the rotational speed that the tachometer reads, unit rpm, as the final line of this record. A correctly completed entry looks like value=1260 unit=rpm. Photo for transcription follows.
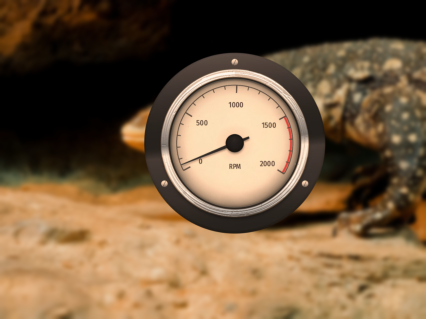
value=50 unit=rpm
